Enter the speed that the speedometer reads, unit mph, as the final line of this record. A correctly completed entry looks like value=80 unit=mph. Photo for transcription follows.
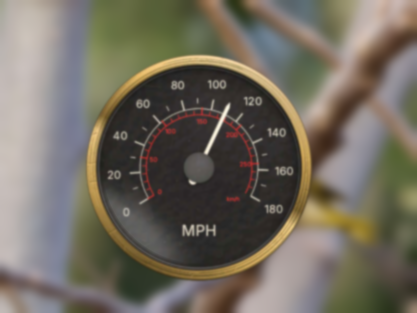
value=110 unit=mph
